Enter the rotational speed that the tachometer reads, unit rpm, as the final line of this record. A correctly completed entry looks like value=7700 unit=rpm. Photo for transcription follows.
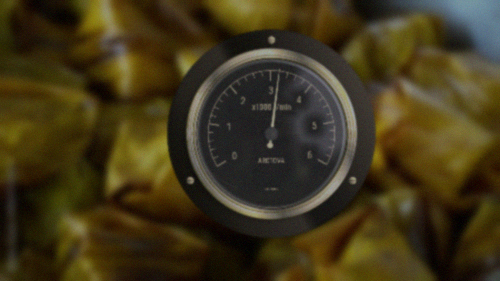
value=3200 unit=rpm
